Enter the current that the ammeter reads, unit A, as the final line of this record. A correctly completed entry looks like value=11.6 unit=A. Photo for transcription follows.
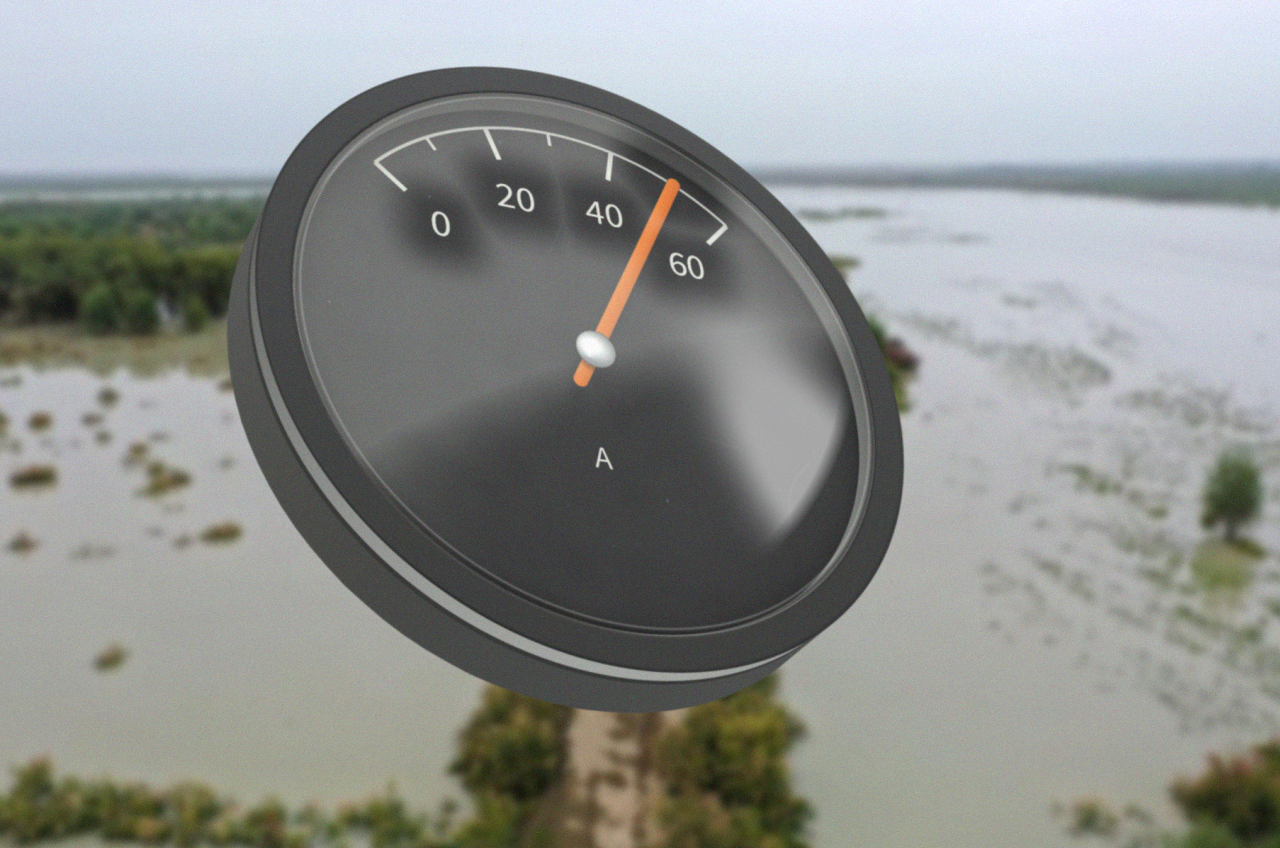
value=50 unit=A
